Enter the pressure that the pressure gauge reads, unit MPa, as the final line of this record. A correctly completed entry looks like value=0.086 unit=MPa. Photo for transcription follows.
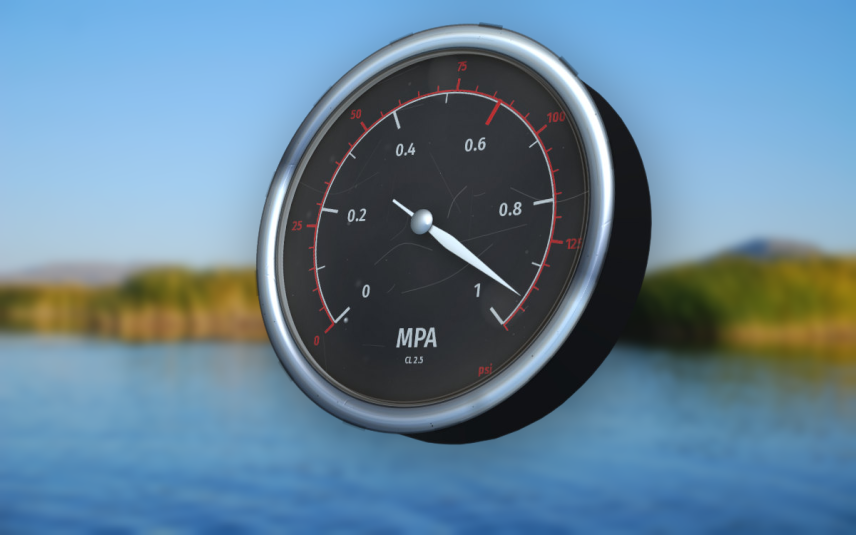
value=0.95 unit=MPa
